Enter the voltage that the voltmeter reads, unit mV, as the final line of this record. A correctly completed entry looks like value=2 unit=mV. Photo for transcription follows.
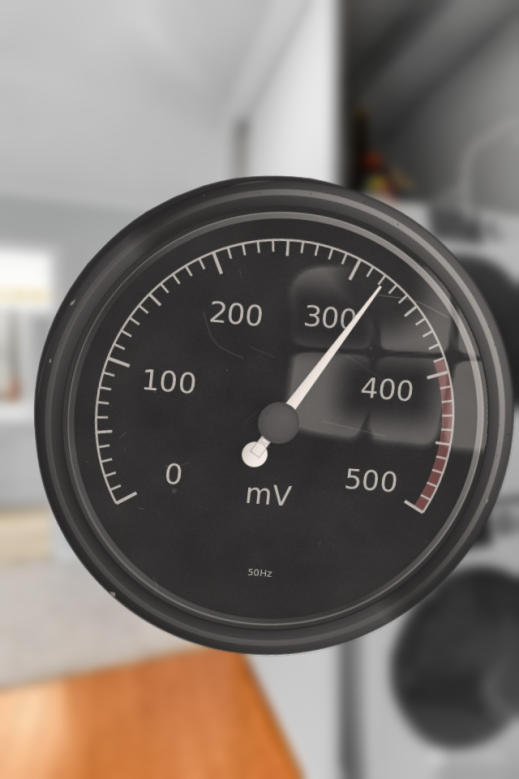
value=320 unit=mV
